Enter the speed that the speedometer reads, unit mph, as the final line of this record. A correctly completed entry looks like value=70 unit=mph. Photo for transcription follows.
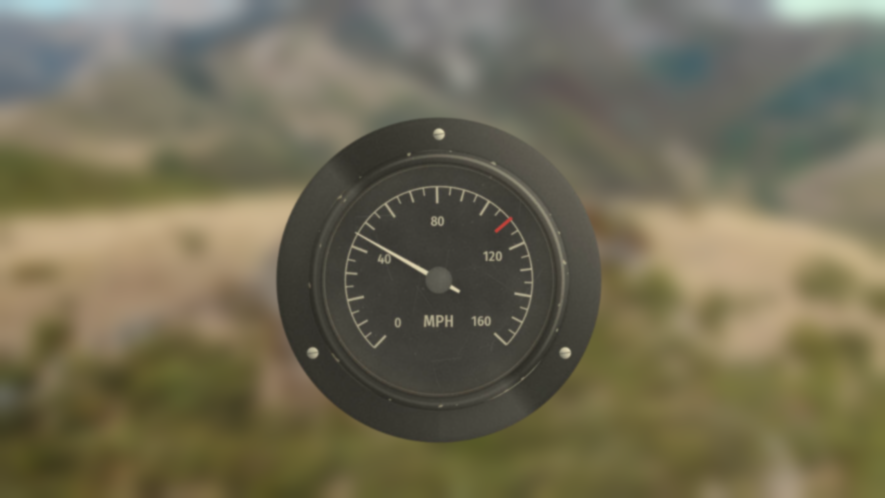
value=45 unit=mph
